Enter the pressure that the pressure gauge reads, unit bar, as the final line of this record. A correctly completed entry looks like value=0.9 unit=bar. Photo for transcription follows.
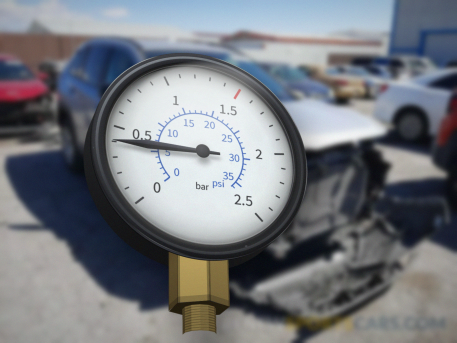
value=0.4 unit=bar
